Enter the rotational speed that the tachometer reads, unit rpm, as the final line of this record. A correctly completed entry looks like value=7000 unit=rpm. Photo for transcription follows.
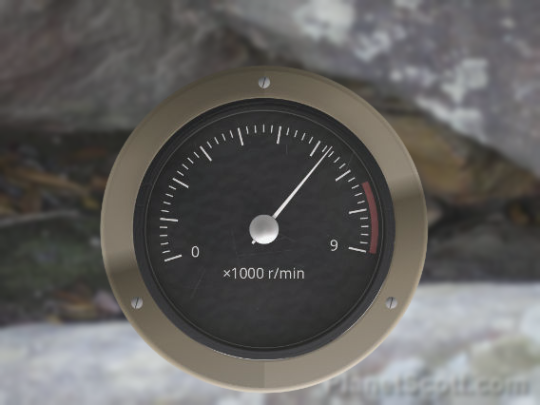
value=6300 unit=rpm
